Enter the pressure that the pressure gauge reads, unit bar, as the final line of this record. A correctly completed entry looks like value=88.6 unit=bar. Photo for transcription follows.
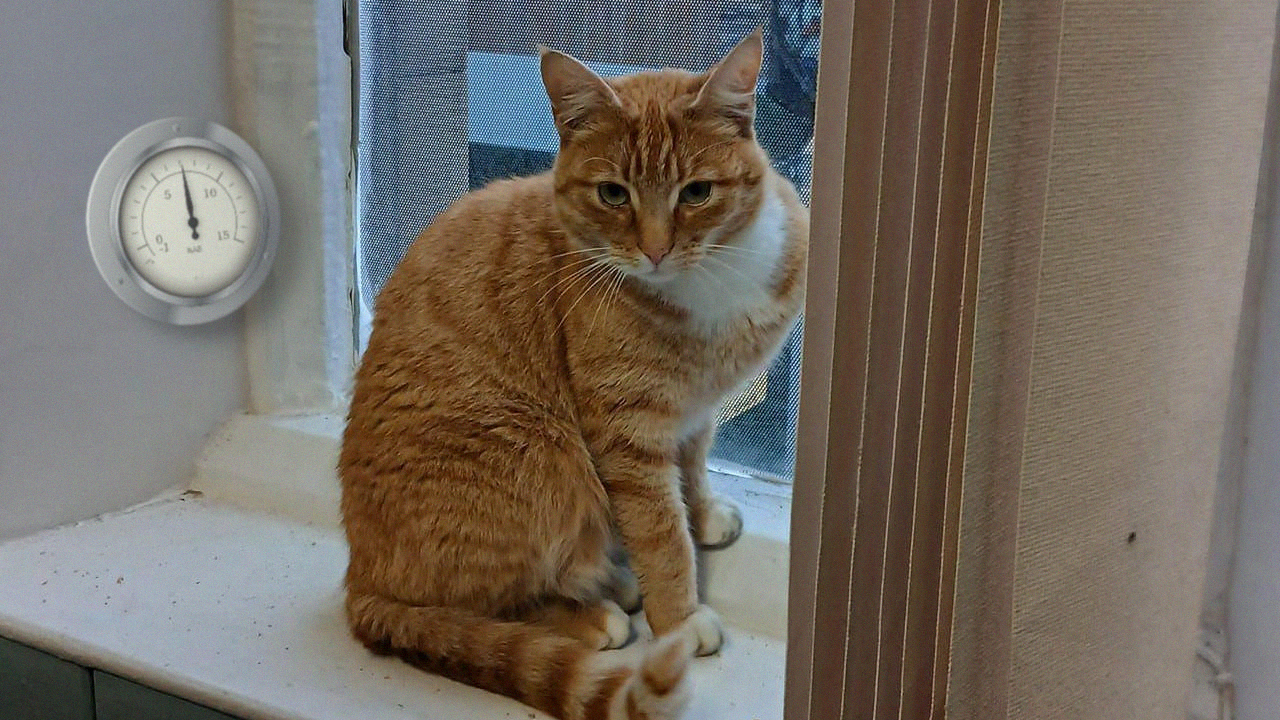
value=7 unit=bar
